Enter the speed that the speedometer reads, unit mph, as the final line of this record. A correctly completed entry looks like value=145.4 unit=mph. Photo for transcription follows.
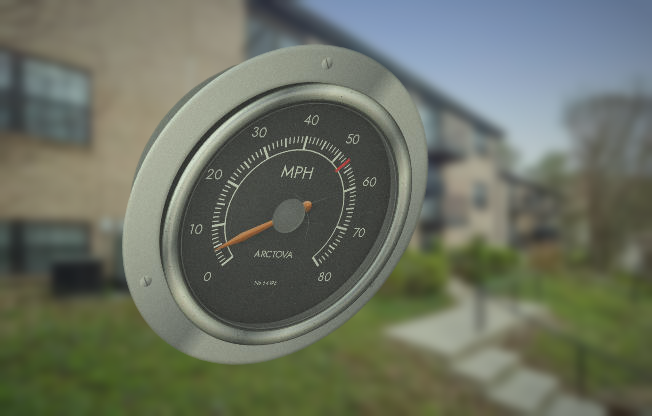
value=5 unit=mph
